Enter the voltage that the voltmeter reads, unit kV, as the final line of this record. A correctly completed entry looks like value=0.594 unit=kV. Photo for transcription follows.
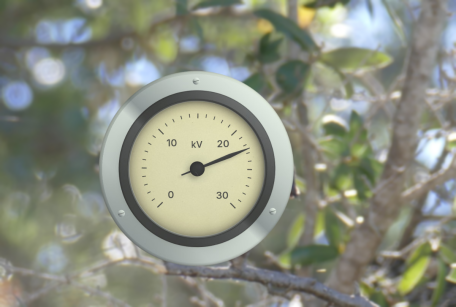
value=22.5 unit=kV
